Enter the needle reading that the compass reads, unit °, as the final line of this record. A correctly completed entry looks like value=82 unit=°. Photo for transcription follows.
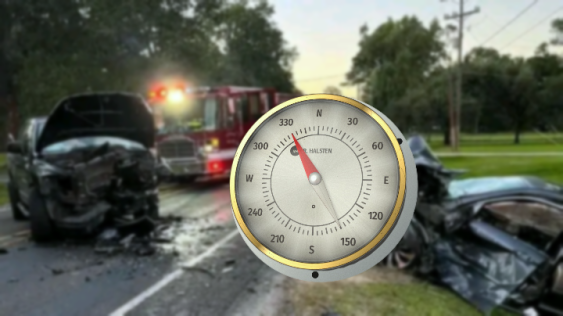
value=330 unit=°
